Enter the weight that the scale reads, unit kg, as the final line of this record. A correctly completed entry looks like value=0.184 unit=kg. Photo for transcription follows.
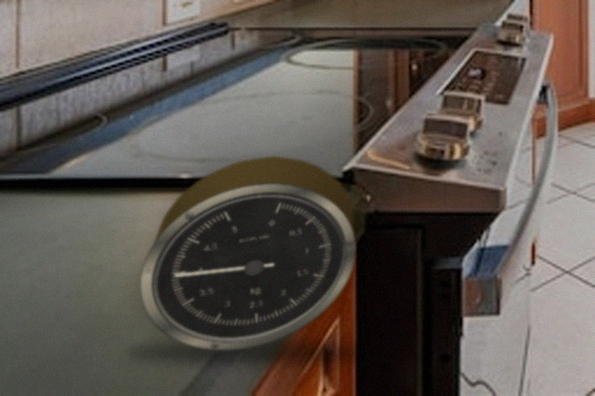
value=4 unit=kg
